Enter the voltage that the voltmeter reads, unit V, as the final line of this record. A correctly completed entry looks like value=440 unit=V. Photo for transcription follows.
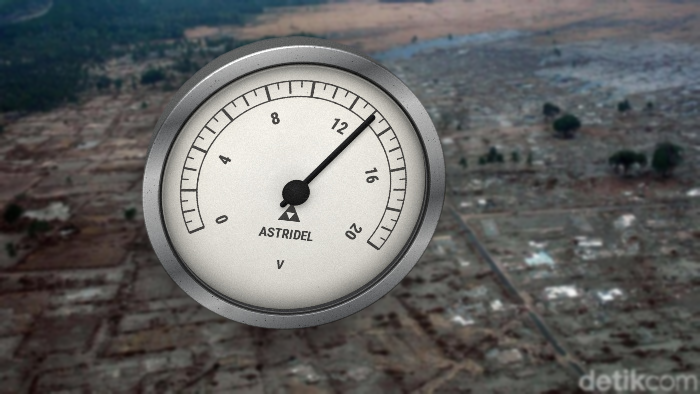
value=13 unit=V
